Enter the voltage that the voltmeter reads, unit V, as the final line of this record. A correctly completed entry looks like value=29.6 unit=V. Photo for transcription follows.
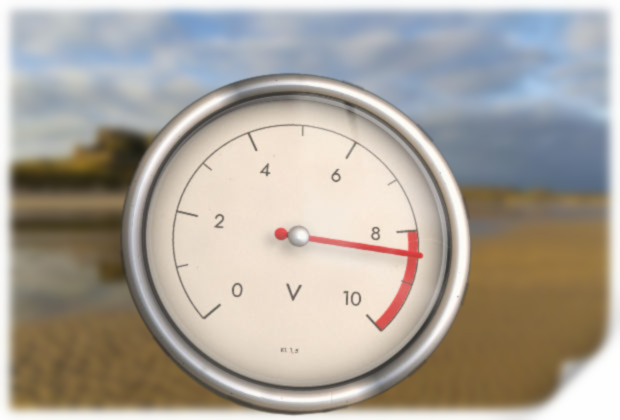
value=8.5 unit=V
